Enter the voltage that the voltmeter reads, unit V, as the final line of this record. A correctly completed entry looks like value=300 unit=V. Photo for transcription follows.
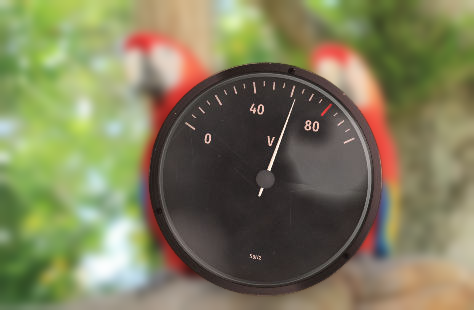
value=62.5 unit=V
